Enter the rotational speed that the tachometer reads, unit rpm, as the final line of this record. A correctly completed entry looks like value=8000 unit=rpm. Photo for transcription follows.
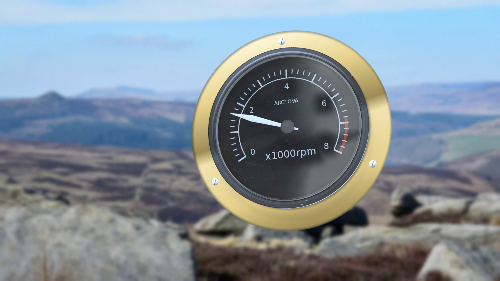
value=1600 unit=rpm
